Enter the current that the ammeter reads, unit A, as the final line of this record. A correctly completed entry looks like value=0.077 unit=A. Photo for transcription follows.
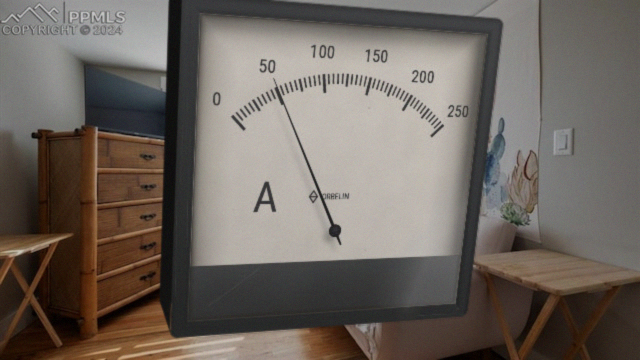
value=50 unit=A
